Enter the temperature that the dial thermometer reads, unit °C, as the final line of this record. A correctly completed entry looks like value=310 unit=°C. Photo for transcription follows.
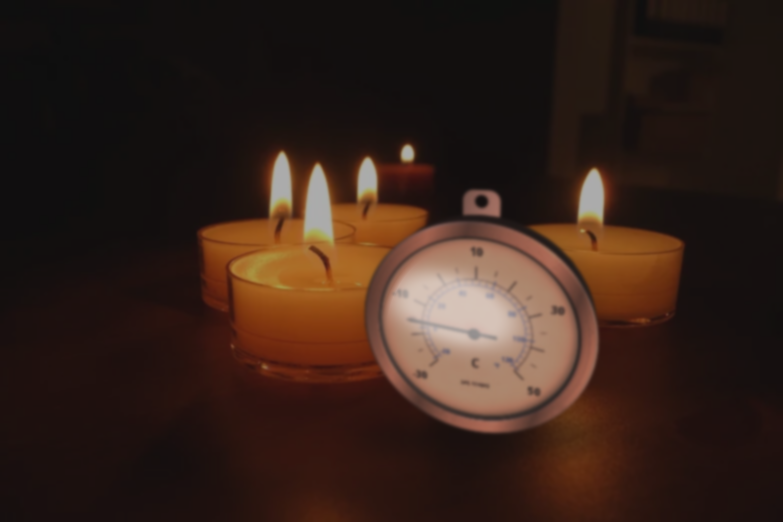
value=-15 unit=°C
